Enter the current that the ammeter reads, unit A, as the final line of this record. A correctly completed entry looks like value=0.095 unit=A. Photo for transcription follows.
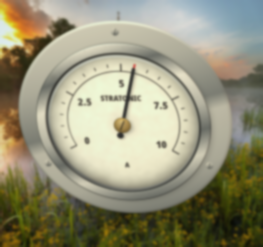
value=5.5 unit=A
